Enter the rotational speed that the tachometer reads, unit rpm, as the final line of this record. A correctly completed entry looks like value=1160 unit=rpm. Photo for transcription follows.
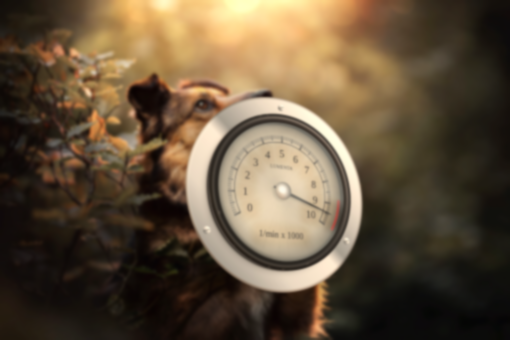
value=9500 unit=rpm
